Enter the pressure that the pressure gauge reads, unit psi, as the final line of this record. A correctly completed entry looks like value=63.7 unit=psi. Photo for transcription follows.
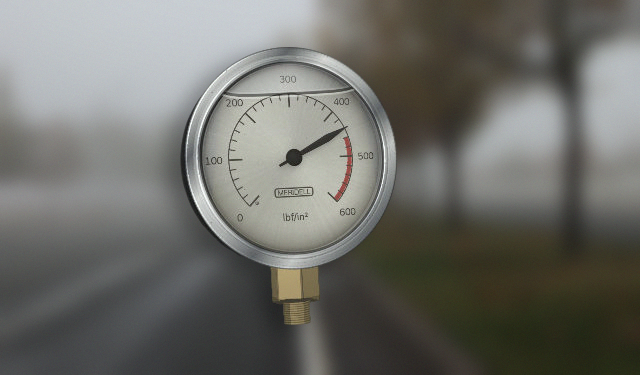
value=440 unit=psi
